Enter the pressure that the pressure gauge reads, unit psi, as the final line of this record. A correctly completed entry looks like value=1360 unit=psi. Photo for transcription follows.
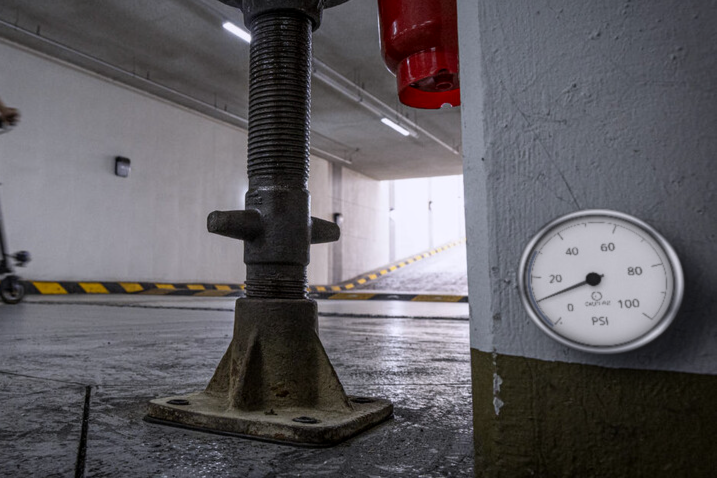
value=10 unit=psi
